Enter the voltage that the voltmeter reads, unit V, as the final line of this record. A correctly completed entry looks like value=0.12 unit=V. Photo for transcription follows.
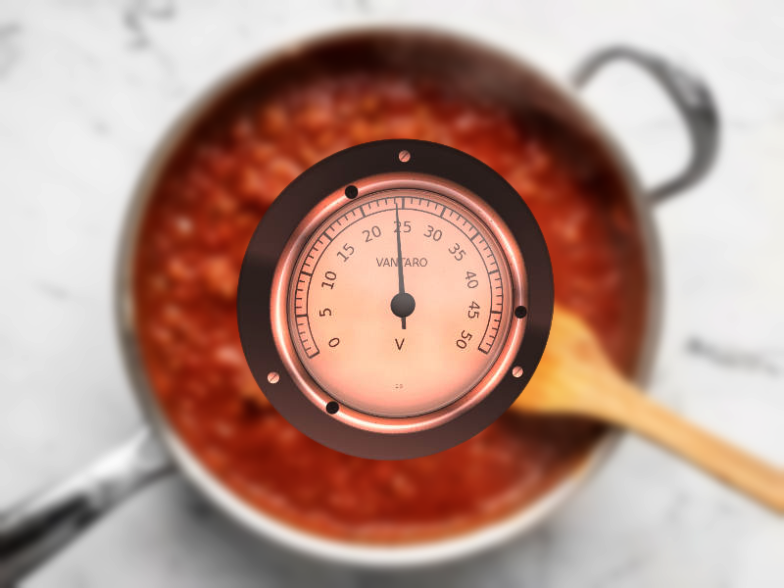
value=24 unit=V
